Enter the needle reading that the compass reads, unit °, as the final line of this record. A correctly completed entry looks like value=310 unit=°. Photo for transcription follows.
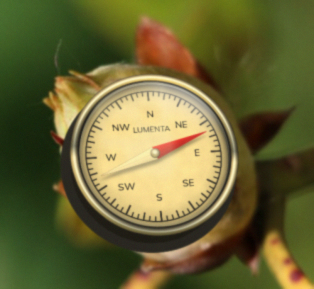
value=70 unit=°
